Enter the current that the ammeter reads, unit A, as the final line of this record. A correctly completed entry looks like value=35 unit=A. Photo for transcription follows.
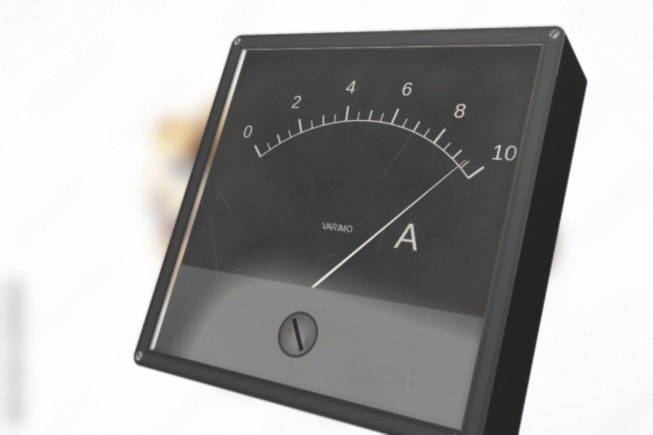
value=9.5 unit=A
